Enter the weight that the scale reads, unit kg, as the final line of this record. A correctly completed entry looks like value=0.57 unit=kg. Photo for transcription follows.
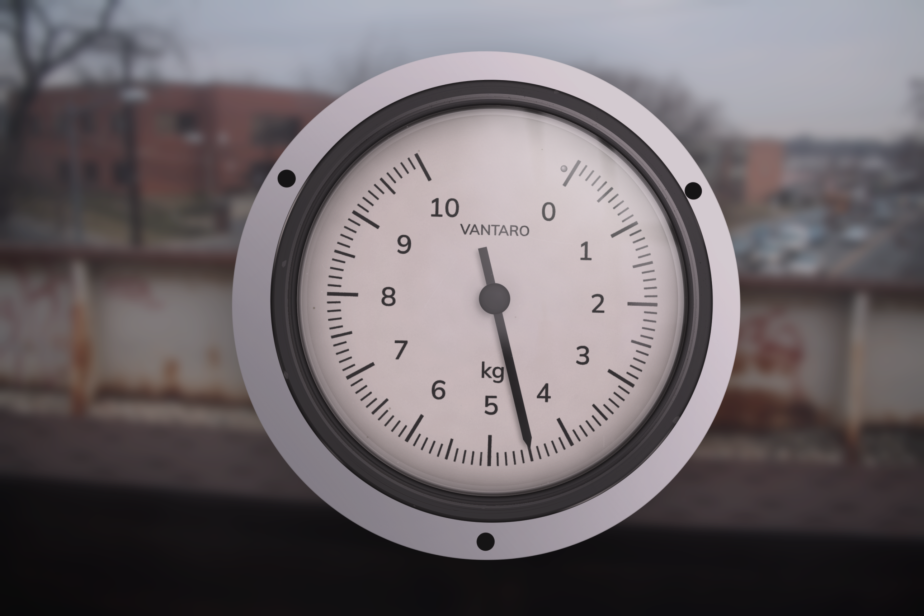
value=4.5 unit=kg
